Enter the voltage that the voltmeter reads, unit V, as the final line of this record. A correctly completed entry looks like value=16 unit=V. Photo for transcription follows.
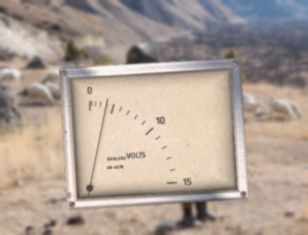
value=4 unit=V
